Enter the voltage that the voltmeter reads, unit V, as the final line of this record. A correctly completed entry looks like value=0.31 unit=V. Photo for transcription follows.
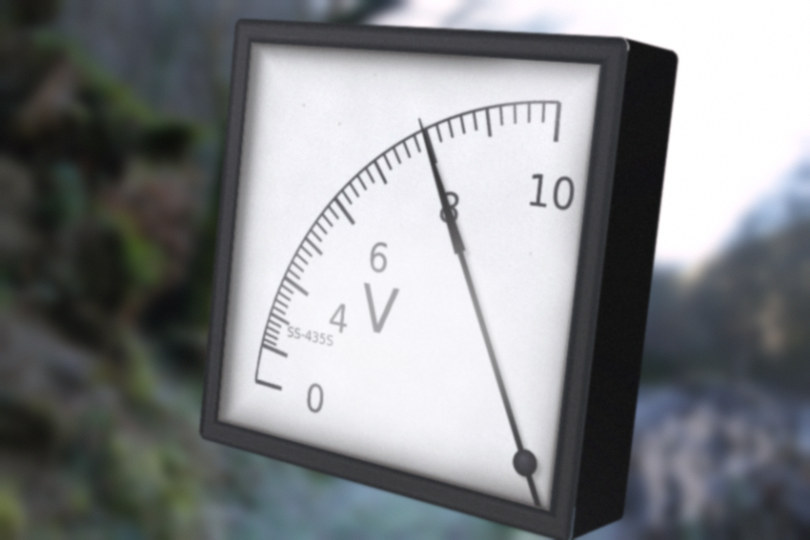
value=8 unit=V
